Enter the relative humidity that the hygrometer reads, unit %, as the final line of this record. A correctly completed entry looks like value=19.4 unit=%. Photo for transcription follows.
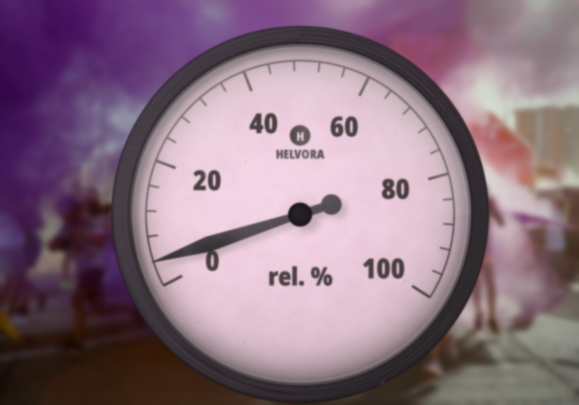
value=4 unit=%
